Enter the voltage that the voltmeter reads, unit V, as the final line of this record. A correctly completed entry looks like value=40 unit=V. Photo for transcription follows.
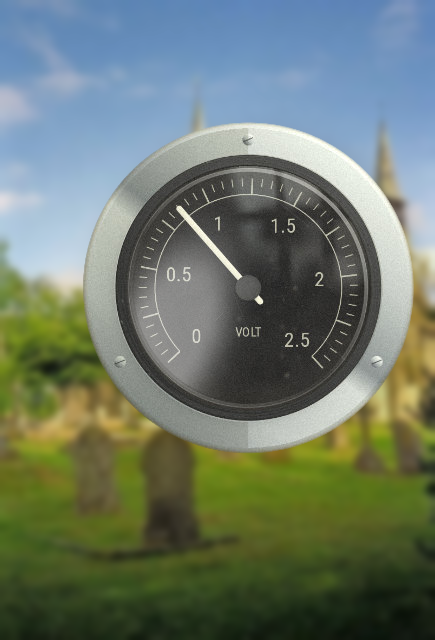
value=0.85 unit=V
